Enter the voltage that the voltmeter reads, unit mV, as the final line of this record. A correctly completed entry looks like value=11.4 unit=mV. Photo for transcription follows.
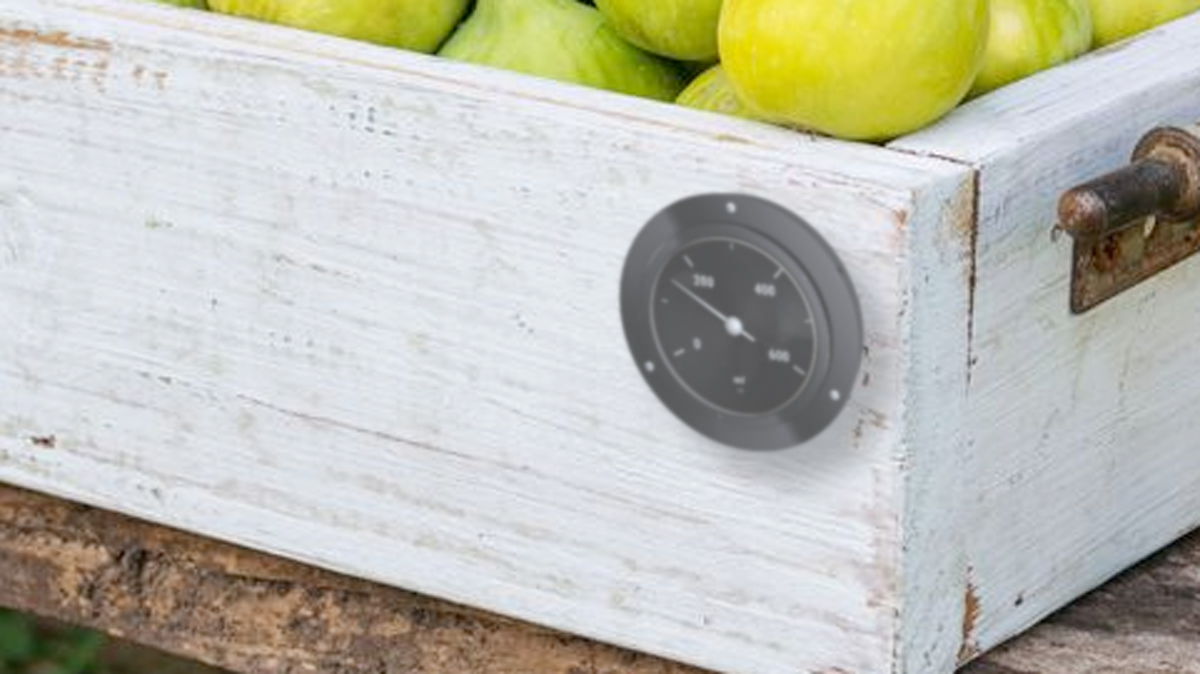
value=150 unit=mV
